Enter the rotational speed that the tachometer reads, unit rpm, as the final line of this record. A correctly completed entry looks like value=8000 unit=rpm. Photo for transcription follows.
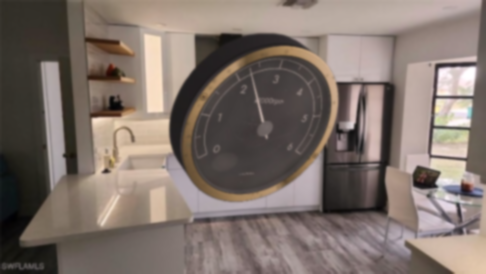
value=2250 unit=rpm
